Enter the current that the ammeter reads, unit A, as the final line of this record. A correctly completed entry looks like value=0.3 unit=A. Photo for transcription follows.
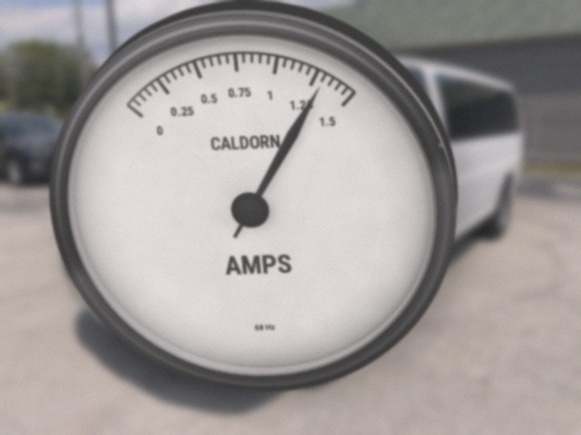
value=1.3 unit=A
